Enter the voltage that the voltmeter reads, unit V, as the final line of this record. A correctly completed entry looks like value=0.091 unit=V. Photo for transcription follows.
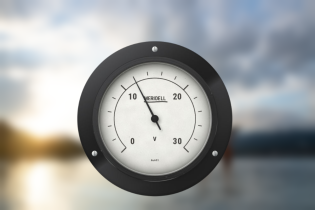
value=12 unit=V
